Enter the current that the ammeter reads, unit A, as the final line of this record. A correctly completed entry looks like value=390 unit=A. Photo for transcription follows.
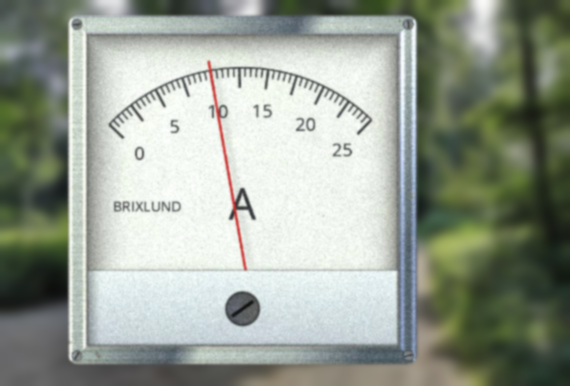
value=10 unit=A
